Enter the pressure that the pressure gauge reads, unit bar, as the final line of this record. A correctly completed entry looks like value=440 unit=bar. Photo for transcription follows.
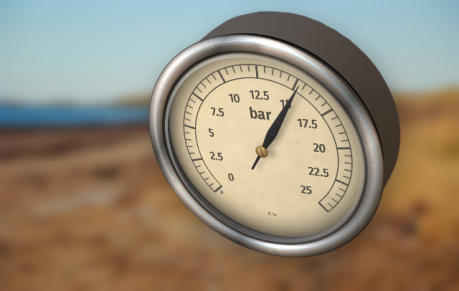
value=15.25 unit=bar
